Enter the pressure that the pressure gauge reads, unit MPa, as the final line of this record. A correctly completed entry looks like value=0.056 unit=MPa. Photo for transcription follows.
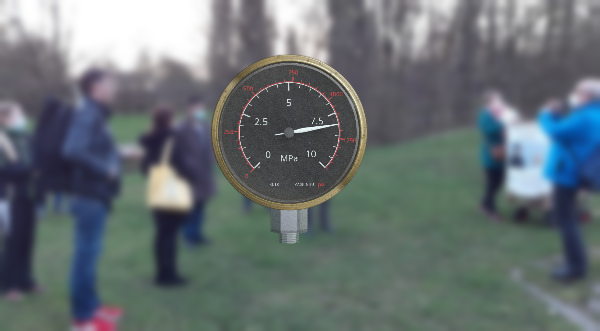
value=8 unit=MPa
